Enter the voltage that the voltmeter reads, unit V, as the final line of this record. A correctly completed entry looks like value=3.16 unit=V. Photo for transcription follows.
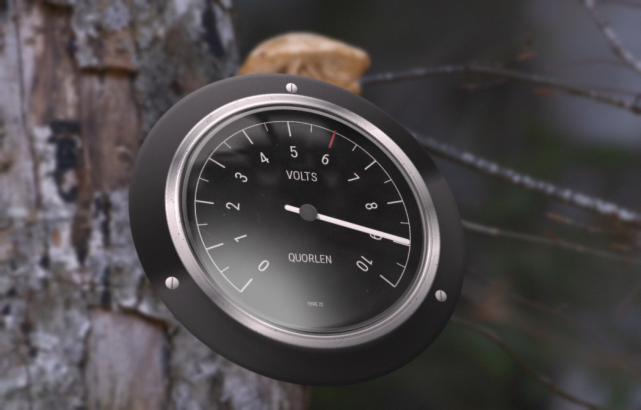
value=9 unit=V
